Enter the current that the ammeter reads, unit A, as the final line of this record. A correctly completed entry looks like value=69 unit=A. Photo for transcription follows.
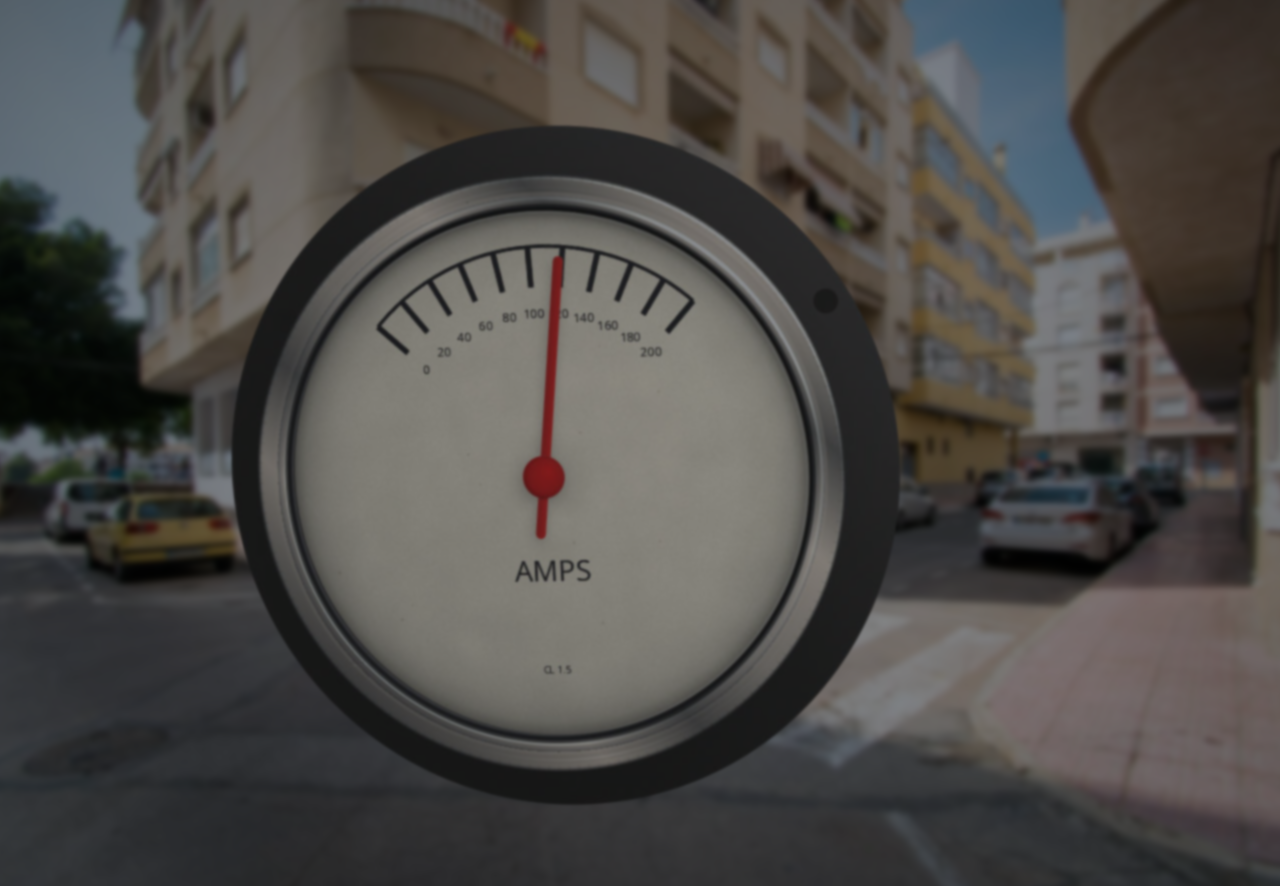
value=120 unit=A
